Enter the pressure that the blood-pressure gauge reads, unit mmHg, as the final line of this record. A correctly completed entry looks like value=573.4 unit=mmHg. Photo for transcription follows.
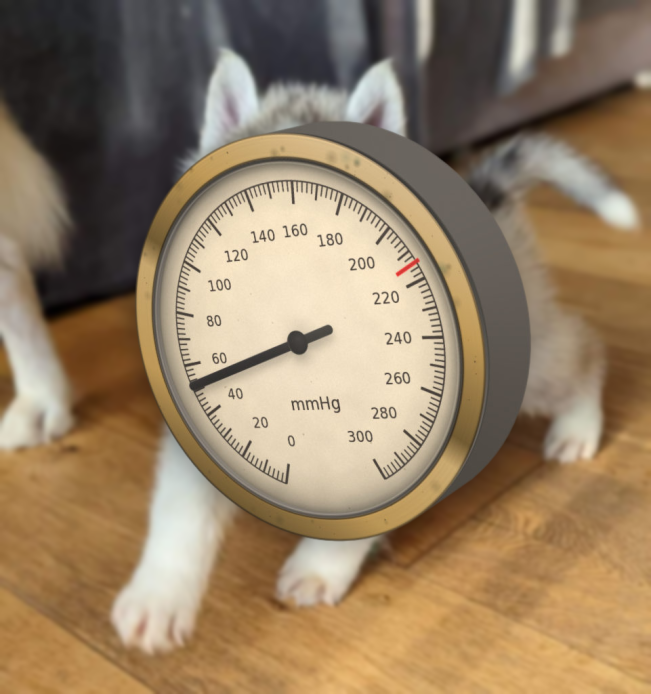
value=52 unit=mmHg
